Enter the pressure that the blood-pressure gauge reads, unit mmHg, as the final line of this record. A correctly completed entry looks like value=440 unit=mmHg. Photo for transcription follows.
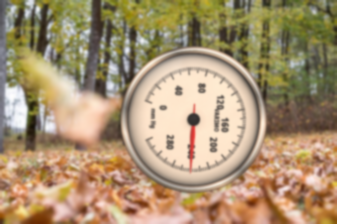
value=240 unit=mmHg
